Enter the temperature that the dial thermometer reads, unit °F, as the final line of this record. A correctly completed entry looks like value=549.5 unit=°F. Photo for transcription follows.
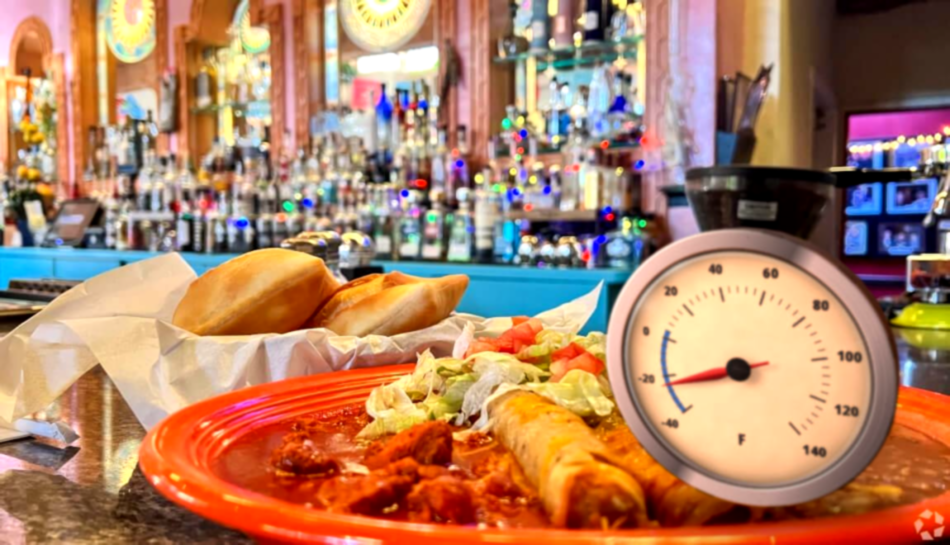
value=-24 unit=°F
